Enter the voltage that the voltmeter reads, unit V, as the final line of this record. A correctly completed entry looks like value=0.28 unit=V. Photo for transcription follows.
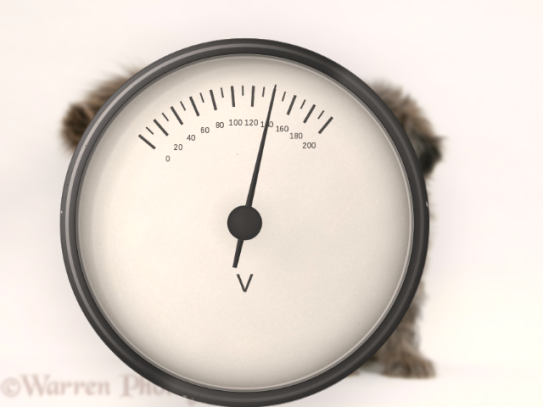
value=140 unit=V
